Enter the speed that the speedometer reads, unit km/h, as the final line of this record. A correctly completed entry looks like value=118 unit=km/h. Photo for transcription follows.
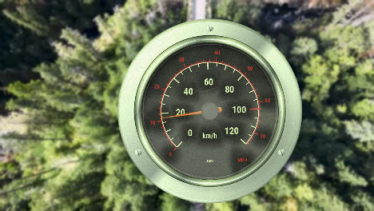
value=17.5 unit=km/h
